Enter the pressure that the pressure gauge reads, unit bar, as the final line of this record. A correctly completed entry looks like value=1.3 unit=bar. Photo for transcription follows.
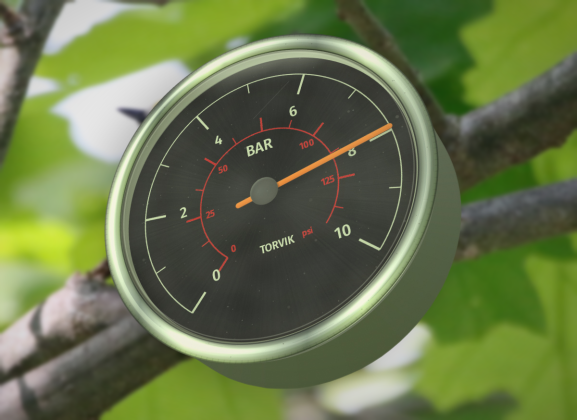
value=8 unit=bar
